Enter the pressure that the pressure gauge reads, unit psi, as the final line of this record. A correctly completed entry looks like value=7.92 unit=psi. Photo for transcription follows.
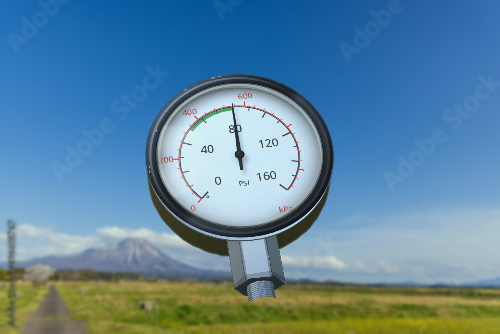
value=80 unit=psi
